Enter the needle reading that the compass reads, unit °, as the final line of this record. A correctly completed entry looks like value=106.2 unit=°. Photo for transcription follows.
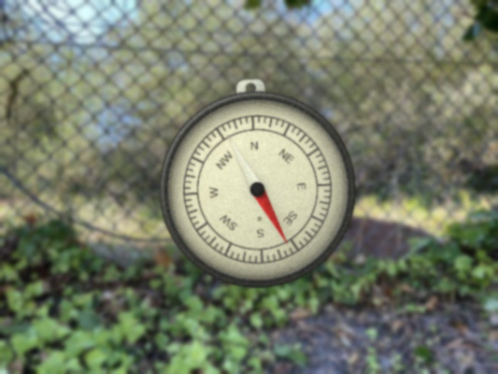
value=155 unit=°
